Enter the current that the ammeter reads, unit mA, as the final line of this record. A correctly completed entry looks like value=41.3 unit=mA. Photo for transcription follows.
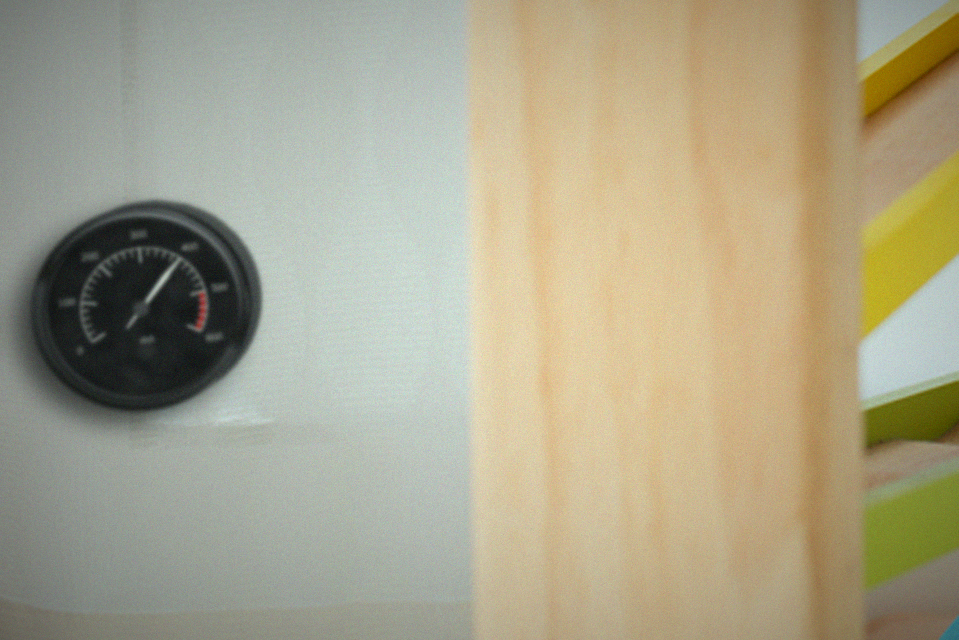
value=400 unit=mA
